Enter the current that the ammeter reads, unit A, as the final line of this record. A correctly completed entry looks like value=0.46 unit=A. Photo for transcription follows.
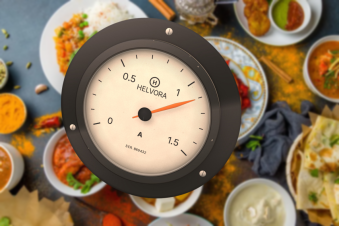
value=1.1 unit=A
